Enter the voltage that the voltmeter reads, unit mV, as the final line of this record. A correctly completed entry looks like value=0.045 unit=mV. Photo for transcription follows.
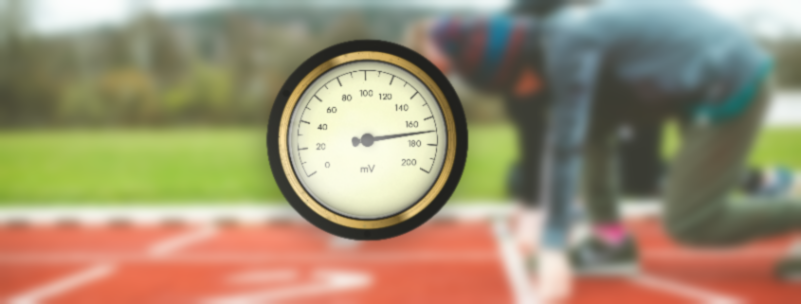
value=170 unit=mV
